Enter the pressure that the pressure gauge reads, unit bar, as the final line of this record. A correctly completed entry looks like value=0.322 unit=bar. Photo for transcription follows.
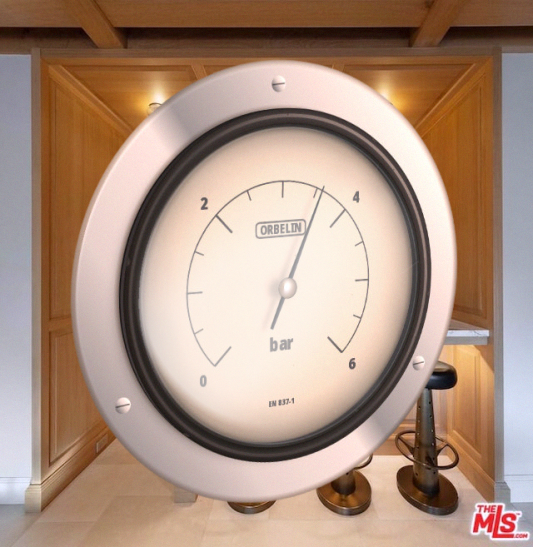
value=3.5 unit=bar
